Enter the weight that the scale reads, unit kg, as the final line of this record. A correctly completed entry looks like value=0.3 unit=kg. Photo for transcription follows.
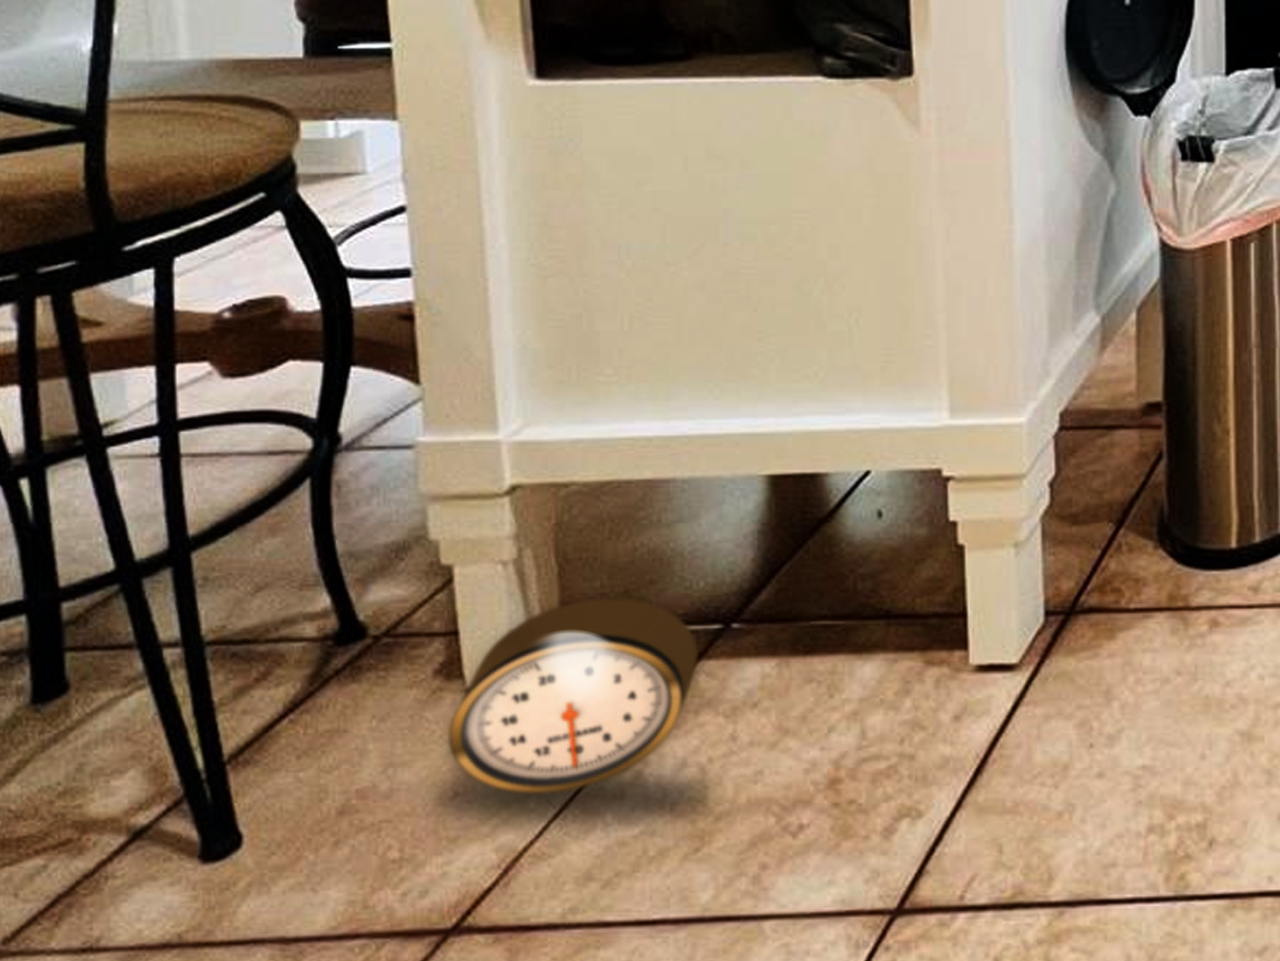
value=10 unit=kg
